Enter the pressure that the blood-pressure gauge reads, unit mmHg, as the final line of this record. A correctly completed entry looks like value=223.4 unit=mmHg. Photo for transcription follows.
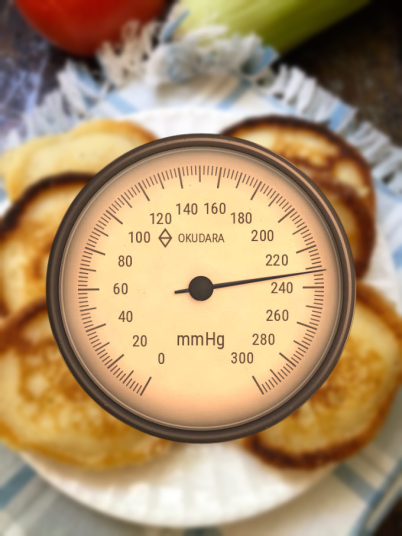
value=232 unit=mmHg
